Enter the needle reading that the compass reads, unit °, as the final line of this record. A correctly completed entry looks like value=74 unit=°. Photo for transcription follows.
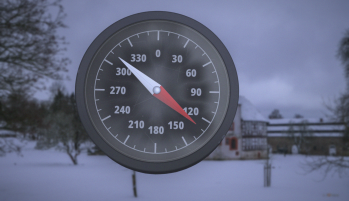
value=130 unit=°
